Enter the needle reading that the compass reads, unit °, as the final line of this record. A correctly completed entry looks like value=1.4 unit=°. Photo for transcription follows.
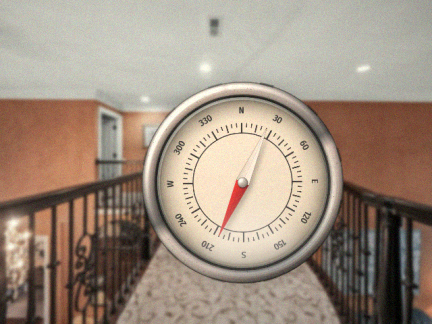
value=205 unit=°
